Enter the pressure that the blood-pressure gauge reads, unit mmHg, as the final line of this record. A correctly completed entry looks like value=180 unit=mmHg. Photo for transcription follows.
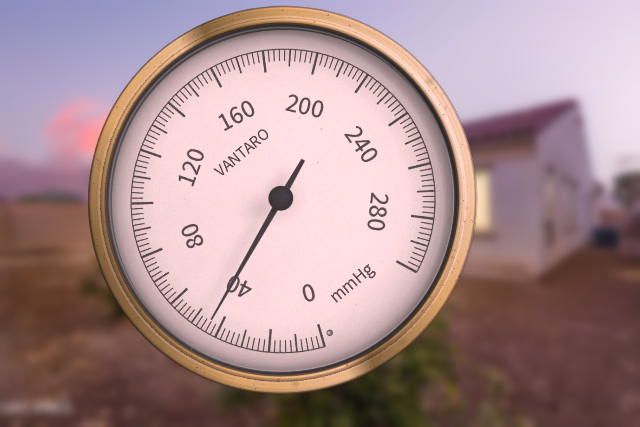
value=44 unit=mmHg
